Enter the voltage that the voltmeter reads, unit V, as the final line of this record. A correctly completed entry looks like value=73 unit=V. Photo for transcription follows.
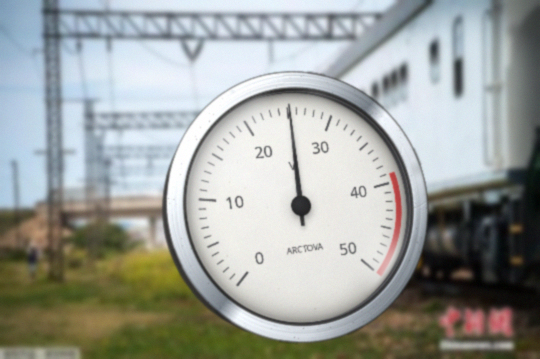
value=25 unit=V
